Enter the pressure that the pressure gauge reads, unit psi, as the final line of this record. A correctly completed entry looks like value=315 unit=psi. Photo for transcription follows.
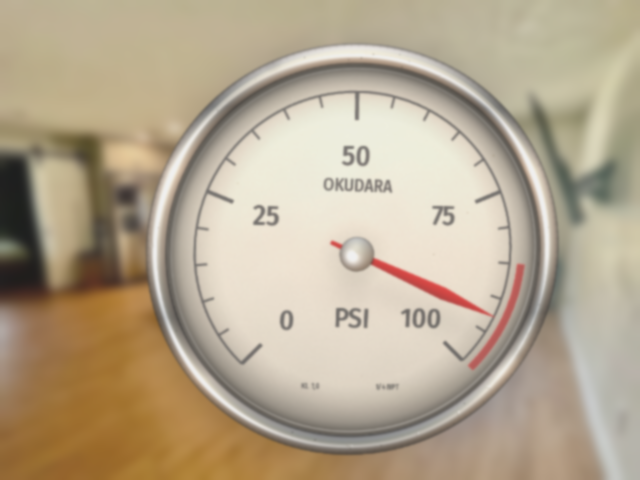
value=92.5 unit=psi
